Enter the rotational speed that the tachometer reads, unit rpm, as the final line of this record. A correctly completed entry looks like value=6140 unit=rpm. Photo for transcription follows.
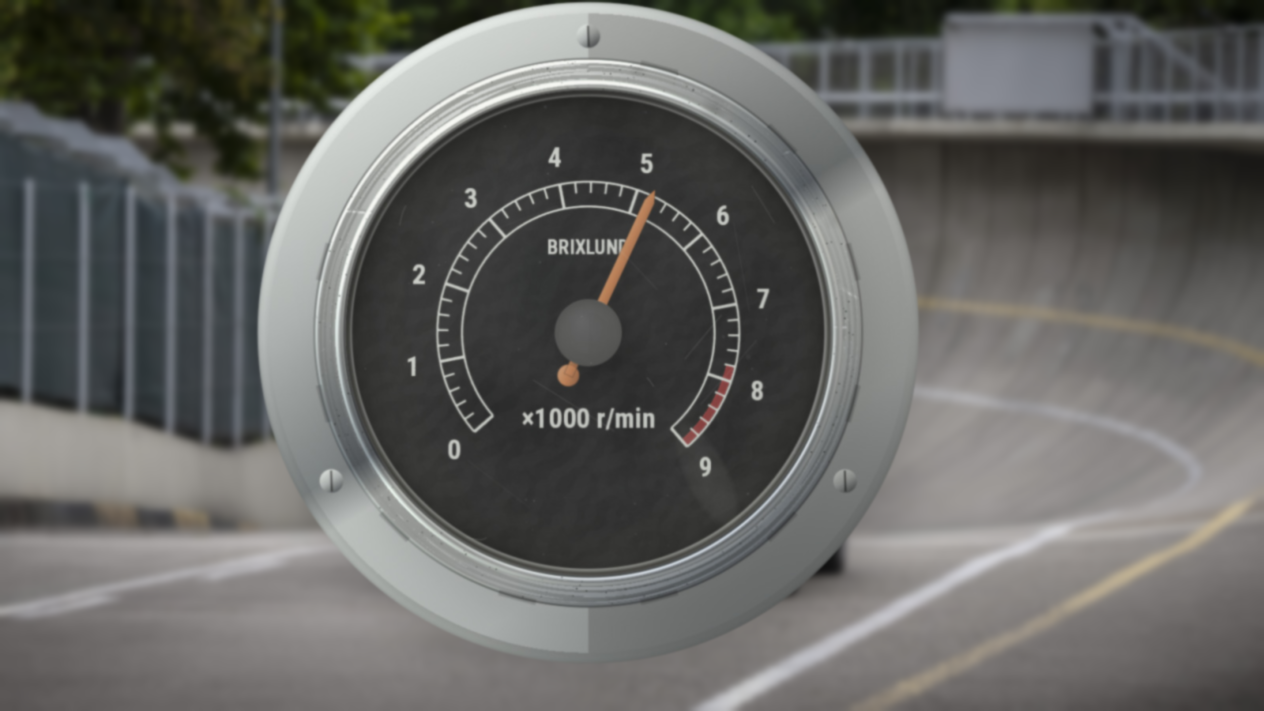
value=5200 unit=rpm
